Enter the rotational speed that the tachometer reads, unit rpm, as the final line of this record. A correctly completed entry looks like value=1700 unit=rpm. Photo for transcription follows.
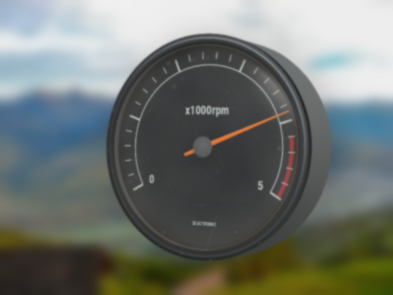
value=3900 unit=rpm
